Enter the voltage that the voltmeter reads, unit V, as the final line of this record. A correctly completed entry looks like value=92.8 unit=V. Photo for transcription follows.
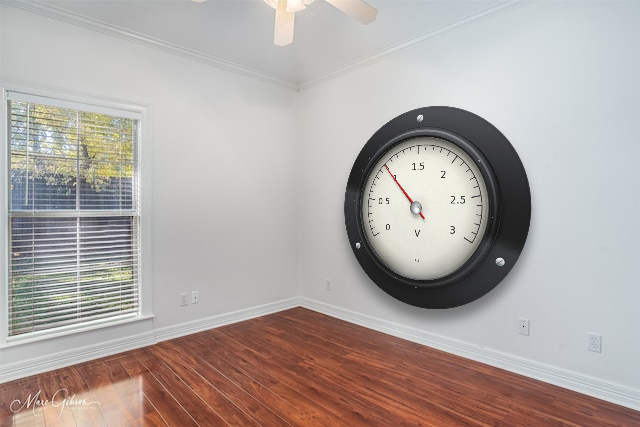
value=1 unit=V
